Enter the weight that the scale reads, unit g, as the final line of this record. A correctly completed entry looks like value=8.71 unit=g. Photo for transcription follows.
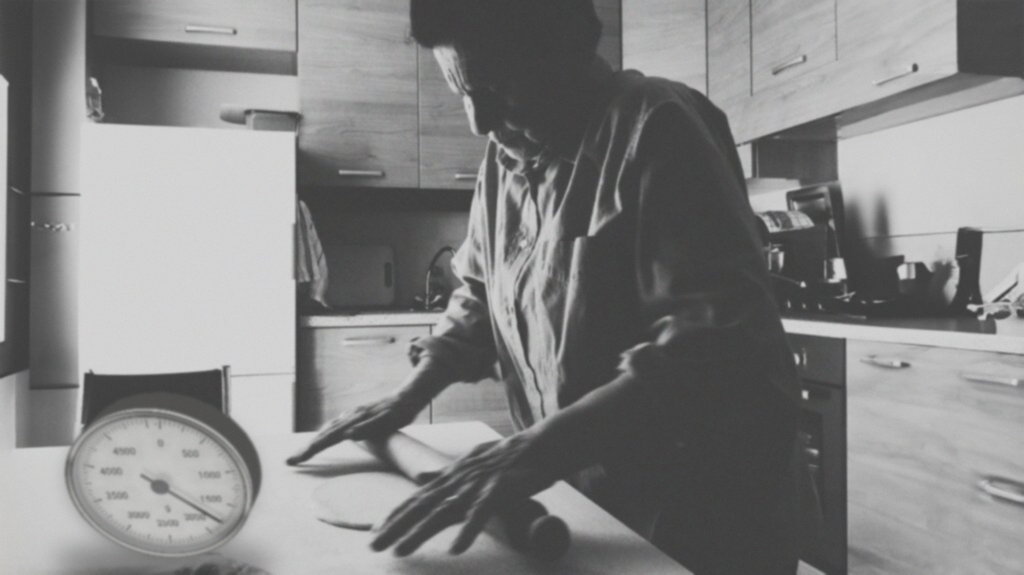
value=1750 unit=g
